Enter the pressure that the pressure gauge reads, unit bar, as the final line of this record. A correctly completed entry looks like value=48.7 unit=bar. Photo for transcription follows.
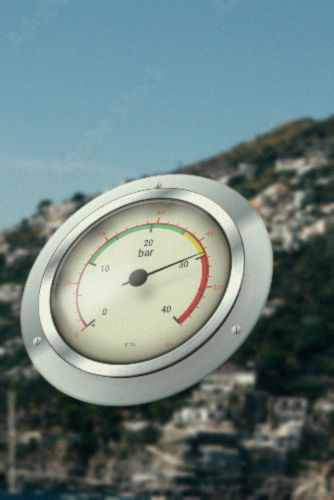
value=30 unit=bar
